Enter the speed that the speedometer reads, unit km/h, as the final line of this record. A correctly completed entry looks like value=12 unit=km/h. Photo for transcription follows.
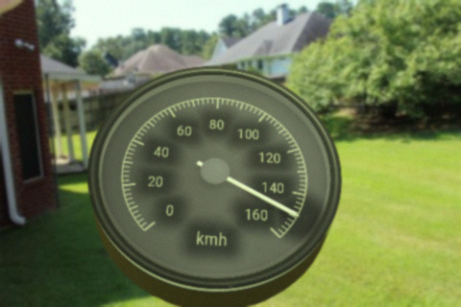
value=150 unit=km/h
